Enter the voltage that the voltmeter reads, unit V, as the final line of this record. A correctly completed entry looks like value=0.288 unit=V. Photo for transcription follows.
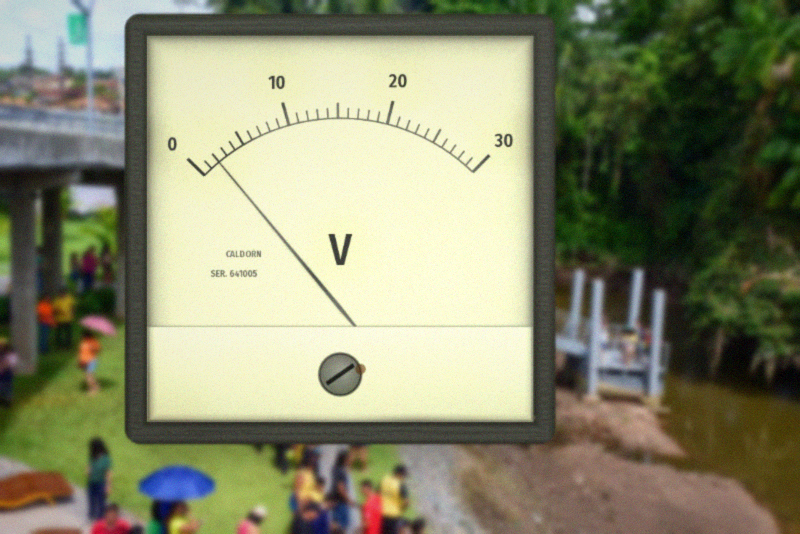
value=2 unit=V
